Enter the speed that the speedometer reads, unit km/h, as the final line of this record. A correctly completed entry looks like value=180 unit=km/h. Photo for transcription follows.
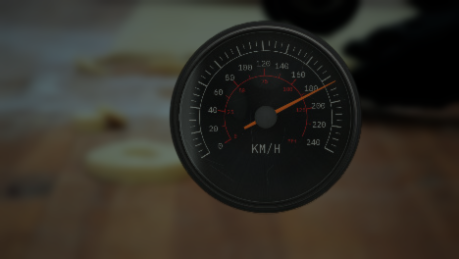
value=185 unit=km/h
